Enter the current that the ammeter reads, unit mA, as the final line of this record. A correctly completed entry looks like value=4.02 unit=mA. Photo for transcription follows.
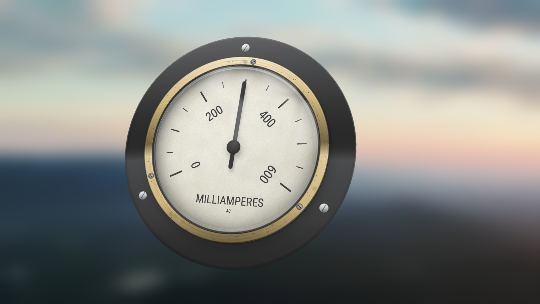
value=300 unit=mA
